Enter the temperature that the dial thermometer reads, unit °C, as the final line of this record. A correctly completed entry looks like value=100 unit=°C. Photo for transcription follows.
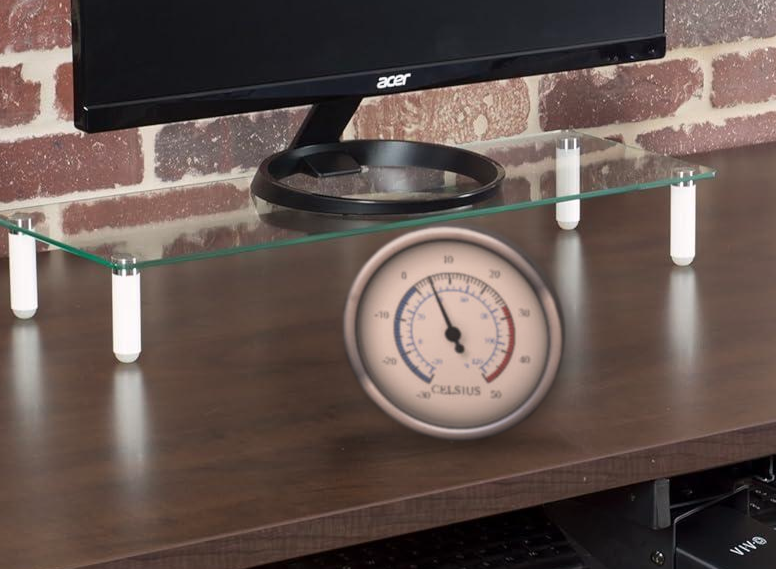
value=5 unit=°C
